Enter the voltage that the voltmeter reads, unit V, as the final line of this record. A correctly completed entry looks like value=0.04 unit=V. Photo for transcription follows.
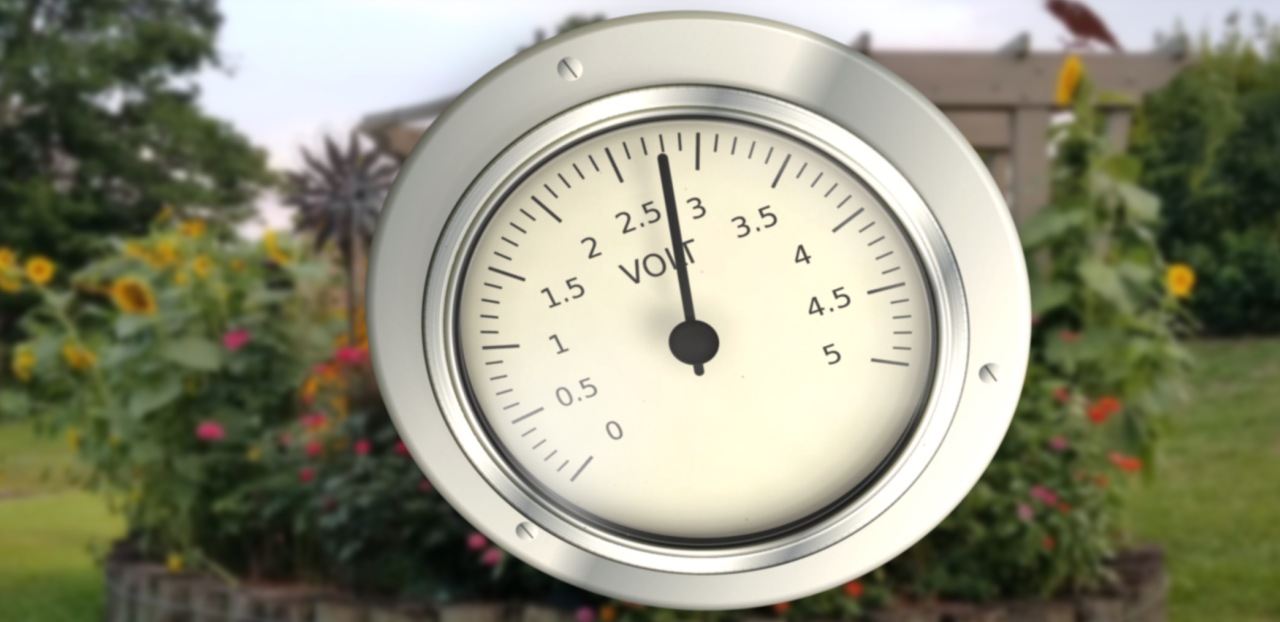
value=2.8 unit=V
